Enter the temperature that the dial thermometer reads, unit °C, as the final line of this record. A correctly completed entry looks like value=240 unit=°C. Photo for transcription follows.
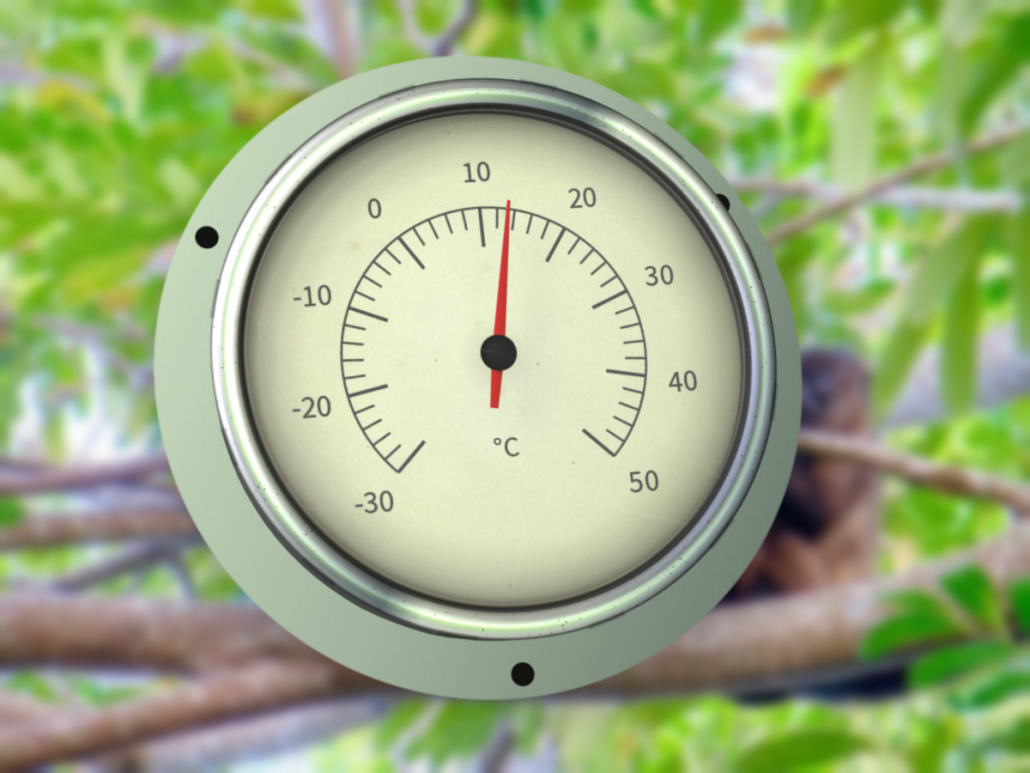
value=13 unit=°C
